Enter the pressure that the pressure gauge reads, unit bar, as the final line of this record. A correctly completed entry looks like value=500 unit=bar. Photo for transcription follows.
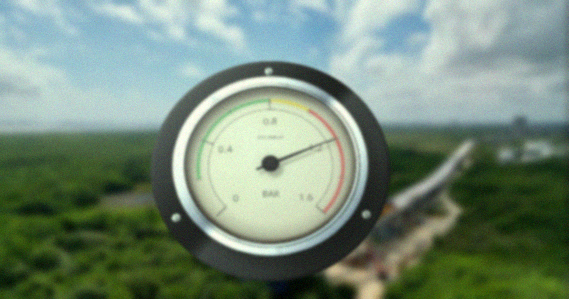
value=1.2 unit=bar
